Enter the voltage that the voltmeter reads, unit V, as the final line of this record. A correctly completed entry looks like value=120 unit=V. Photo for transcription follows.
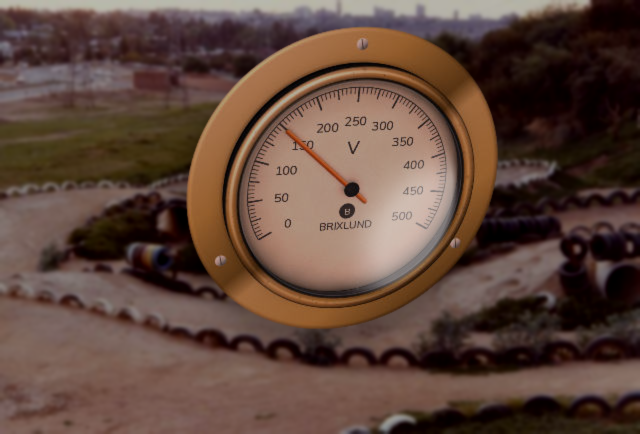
value=150 unit=V
